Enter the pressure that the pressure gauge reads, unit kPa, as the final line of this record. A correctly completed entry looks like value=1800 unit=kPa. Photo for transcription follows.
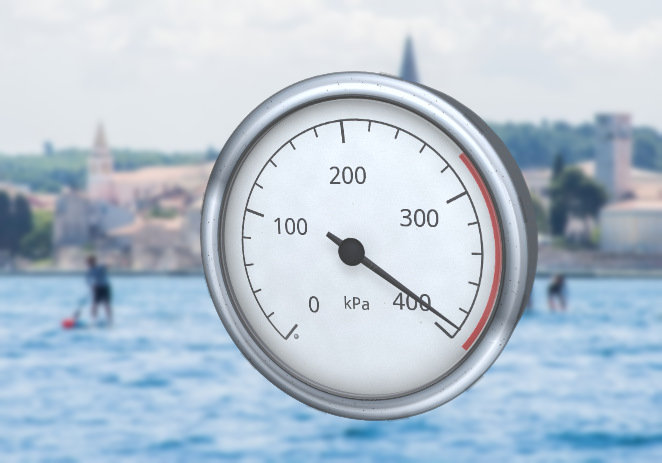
value=390 unit=kPa
